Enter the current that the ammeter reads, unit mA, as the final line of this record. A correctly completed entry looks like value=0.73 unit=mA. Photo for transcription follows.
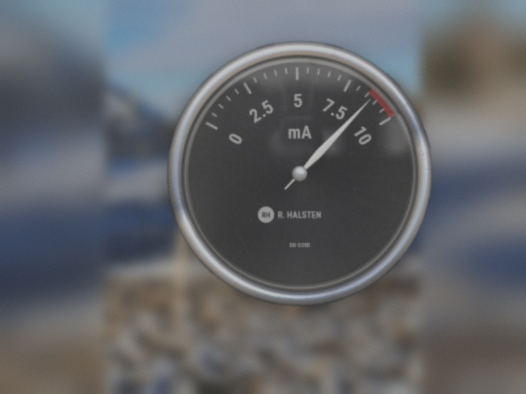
value=8.75 unit=mA
